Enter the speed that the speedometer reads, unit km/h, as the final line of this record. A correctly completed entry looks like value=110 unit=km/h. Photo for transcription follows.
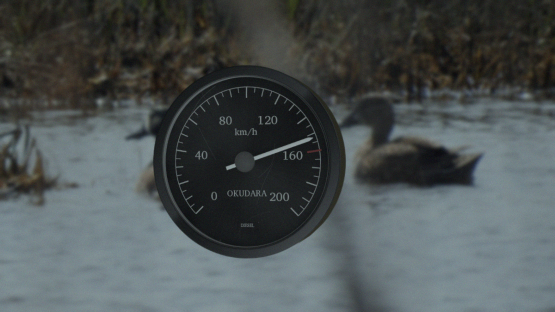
value=152.5 unit=km/h
